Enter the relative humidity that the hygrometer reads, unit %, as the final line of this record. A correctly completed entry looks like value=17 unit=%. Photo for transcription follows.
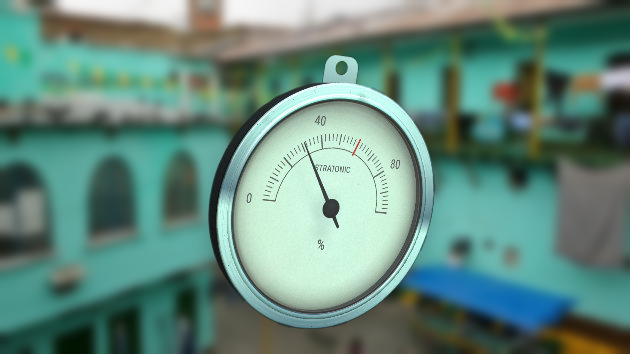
value=30 unit=%
